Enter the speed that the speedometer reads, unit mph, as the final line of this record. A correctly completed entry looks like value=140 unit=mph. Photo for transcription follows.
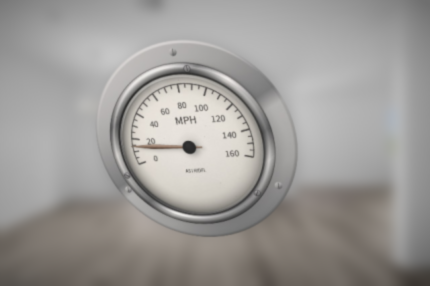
value=15 unit=mph
